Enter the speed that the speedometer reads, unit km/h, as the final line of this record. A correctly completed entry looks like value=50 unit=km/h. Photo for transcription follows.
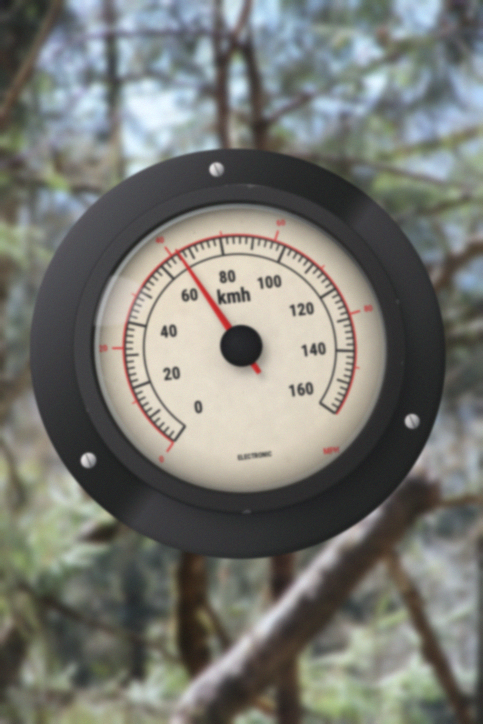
value=66 unit=km/h
